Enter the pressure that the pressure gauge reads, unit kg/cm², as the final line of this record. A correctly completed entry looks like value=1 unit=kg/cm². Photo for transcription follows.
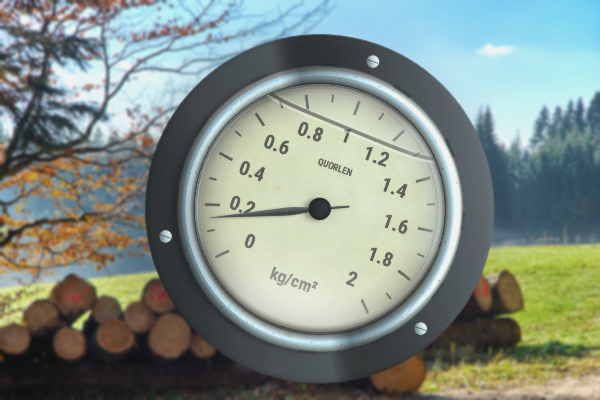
value=0.15 unit=kg/cm²
